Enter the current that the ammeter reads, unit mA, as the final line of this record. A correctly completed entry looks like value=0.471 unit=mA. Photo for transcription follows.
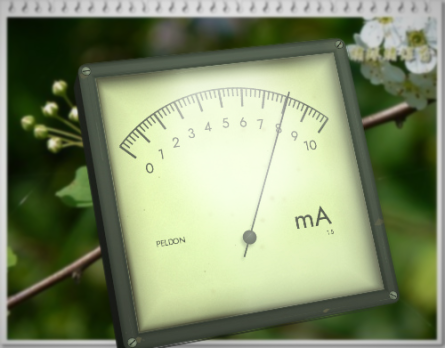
value=8 unit=mA
